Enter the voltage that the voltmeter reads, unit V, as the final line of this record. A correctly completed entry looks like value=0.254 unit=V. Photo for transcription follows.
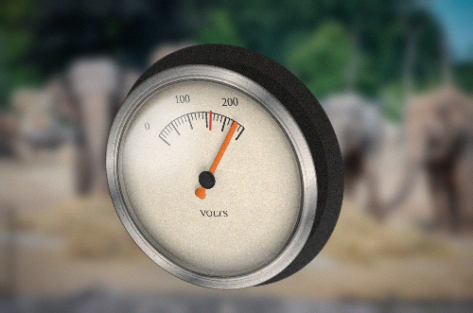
value=230 unit=V
